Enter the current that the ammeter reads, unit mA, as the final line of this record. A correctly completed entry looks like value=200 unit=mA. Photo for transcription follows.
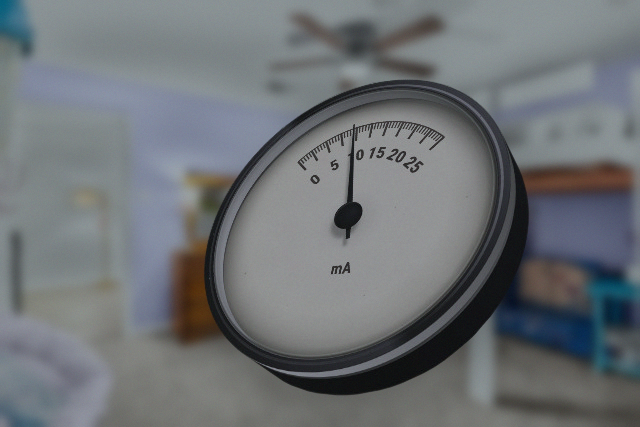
value=10 unit=mA
